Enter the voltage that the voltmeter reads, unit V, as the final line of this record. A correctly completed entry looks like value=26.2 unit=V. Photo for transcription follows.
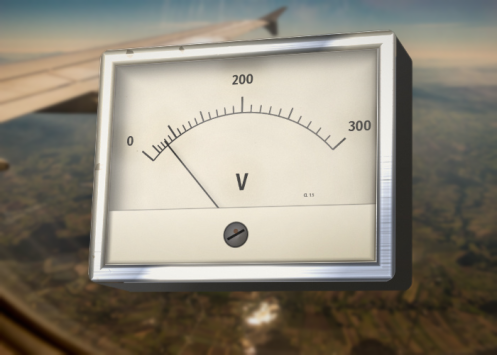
value=80 unit=V
